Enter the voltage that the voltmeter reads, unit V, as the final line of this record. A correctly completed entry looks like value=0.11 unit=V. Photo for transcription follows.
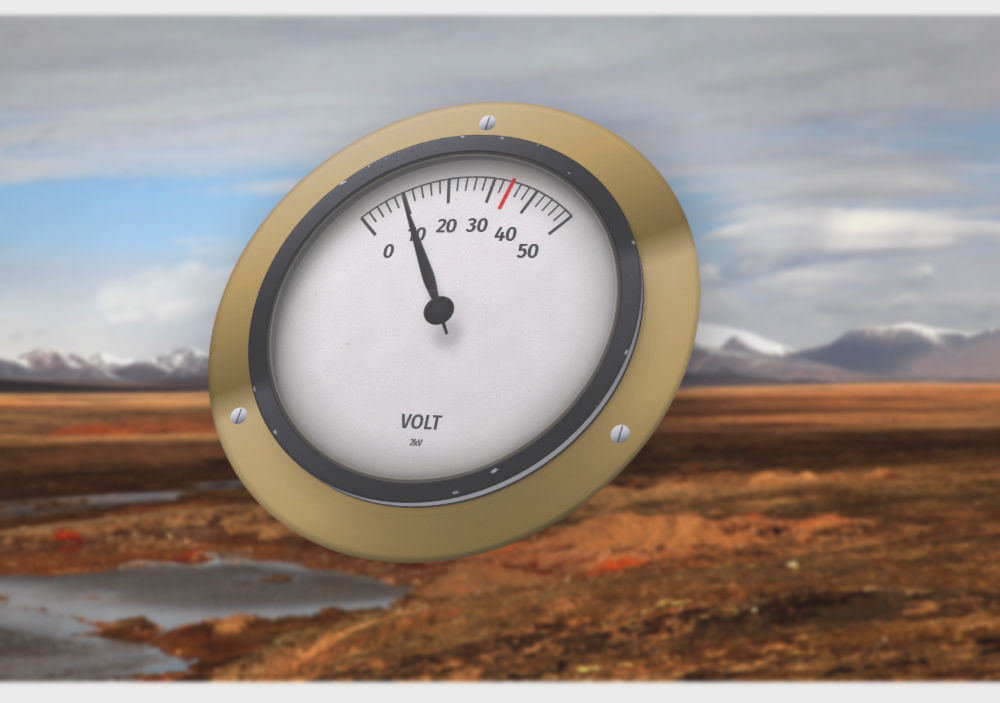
value=10 unit=V
